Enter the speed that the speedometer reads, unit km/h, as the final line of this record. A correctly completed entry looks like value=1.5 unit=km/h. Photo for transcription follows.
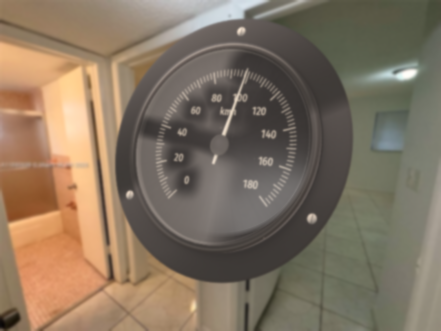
value=100 unit=km/h
